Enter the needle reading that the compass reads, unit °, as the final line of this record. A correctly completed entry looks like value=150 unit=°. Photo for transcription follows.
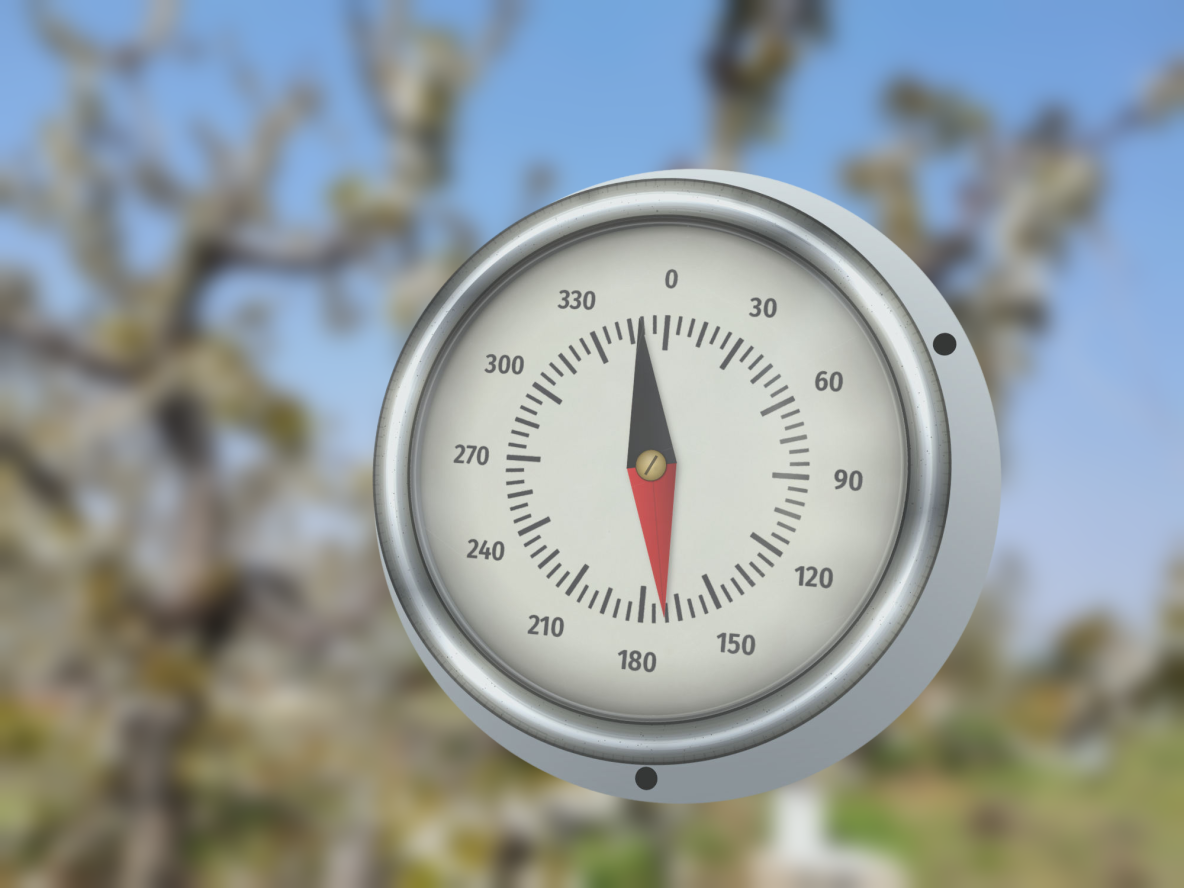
value=170 unit=°
